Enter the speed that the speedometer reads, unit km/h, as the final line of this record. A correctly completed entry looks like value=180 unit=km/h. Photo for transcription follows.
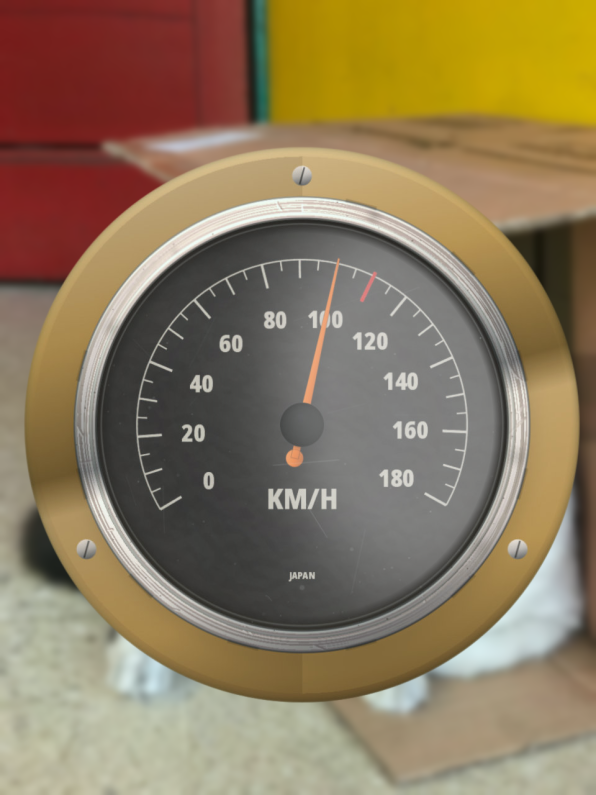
value=100 unit=km/h
